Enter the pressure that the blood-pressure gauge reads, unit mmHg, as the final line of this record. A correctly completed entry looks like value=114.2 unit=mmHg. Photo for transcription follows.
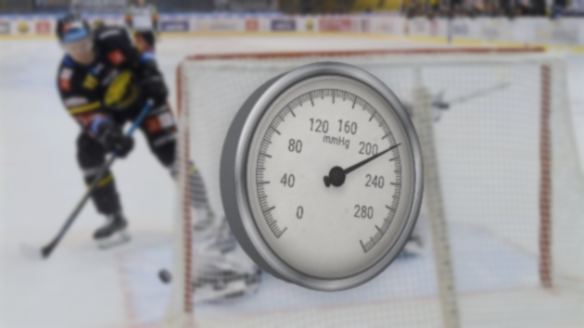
value=210 unit=mmHg
